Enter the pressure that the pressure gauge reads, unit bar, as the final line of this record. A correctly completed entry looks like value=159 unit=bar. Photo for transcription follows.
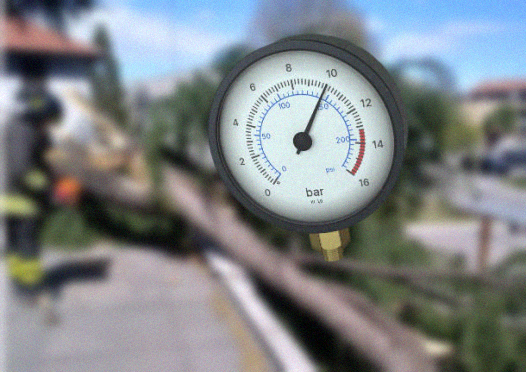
value=10 unit=bar
